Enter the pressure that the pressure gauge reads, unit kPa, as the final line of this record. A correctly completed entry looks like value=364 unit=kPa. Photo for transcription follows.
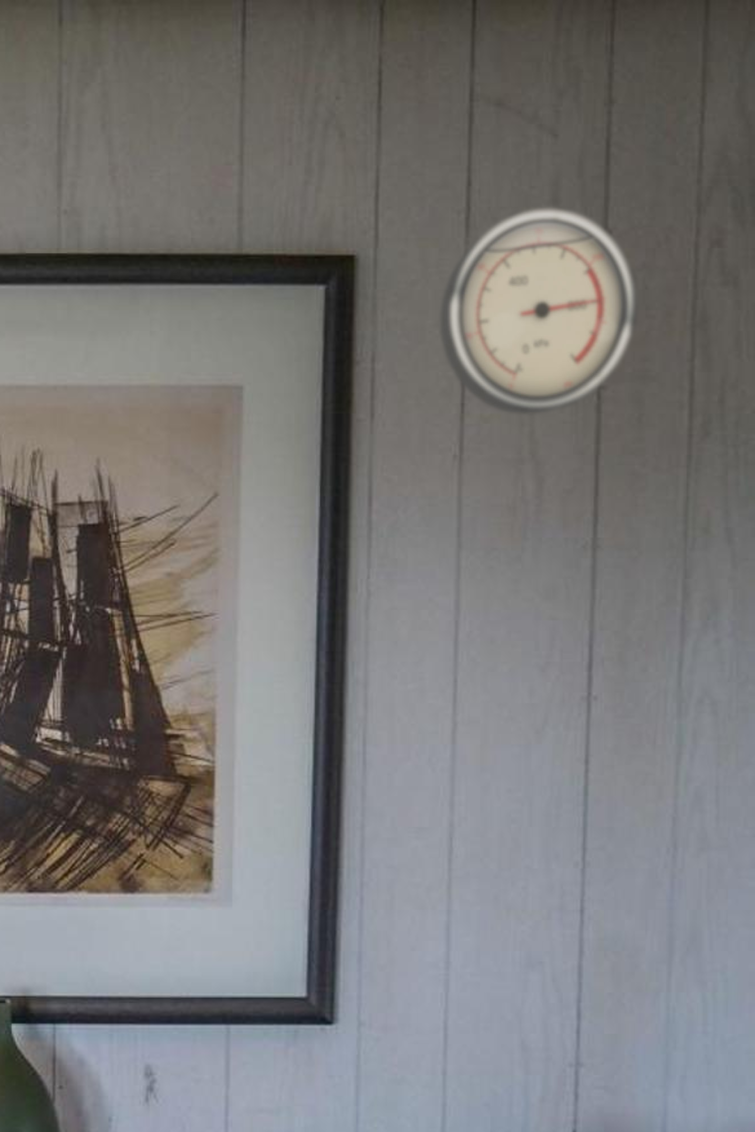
value=800 unit=kPa
